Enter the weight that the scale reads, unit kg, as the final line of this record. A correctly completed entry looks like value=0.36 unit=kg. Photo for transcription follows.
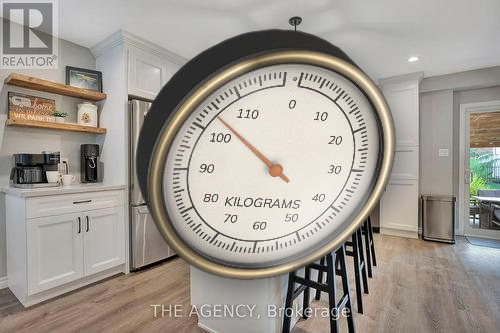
value=104 unit=kg
